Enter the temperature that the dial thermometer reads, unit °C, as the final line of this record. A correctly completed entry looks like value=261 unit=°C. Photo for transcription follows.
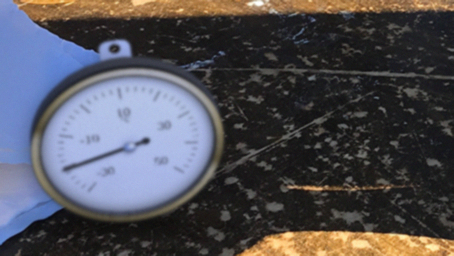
value=-20 unit=°C
